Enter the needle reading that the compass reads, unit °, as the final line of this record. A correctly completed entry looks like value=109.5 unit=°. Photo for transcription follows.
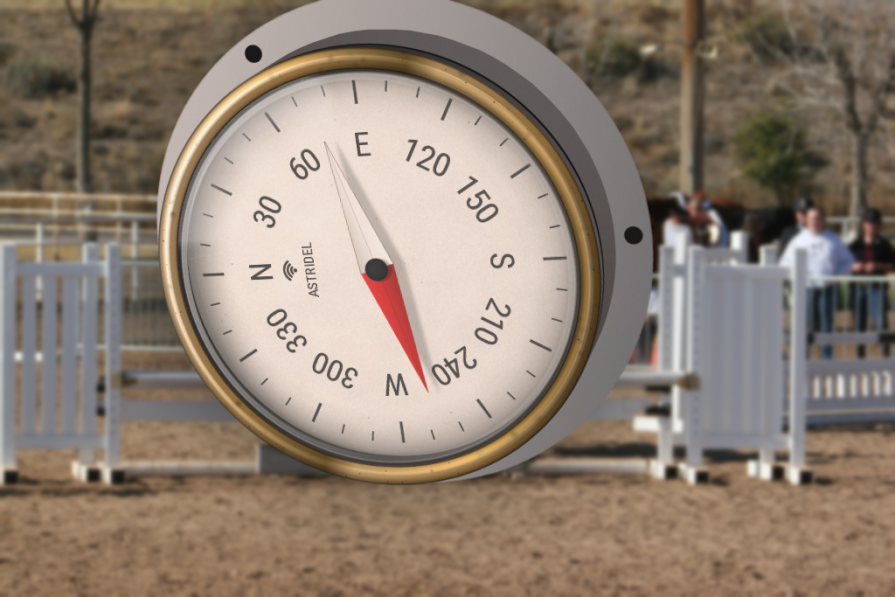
value=255 unit=°
